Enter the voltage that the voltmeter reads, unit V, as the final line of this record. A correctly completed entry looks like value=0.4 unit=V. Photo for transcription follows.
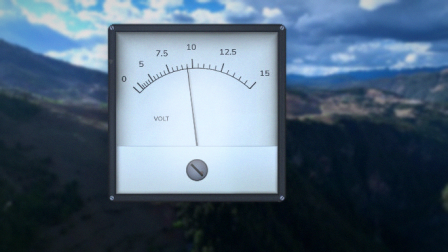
value=9.5 unit=V
